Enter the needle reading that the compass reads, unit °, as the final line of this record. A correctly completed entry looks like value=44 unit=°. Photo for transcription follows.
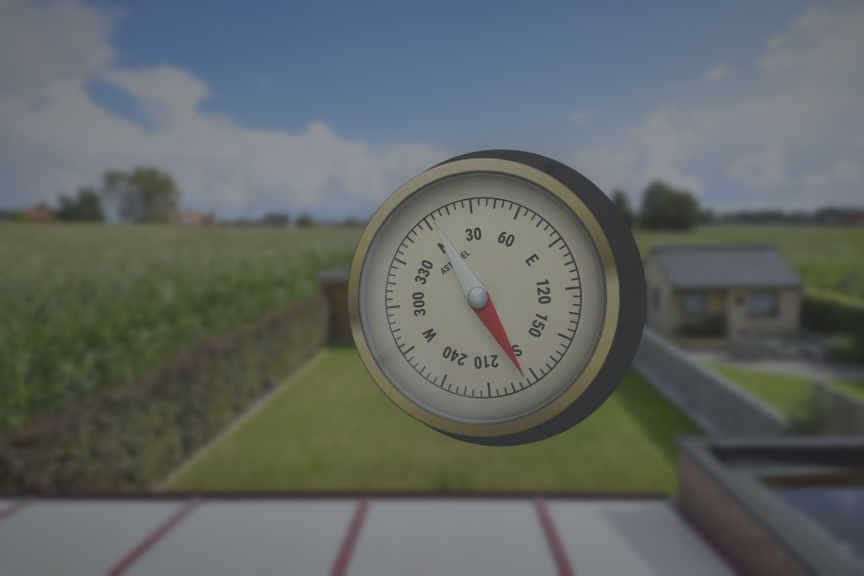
value=185 unit=°
